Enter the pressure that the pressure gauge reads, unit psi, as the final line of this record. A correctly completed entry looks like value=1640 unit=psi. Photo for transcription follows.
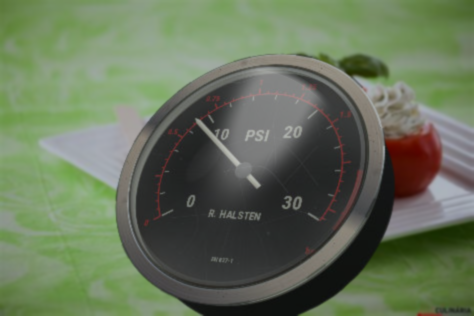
value=9 unit=psi
